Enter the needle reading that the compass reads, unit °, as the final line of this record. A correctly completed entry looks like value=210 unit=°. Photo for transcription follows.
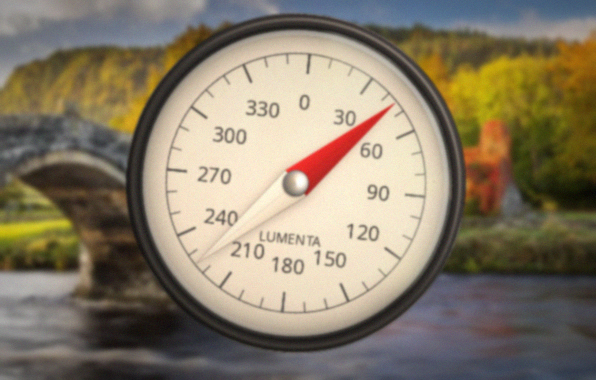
value=45 unit=°
